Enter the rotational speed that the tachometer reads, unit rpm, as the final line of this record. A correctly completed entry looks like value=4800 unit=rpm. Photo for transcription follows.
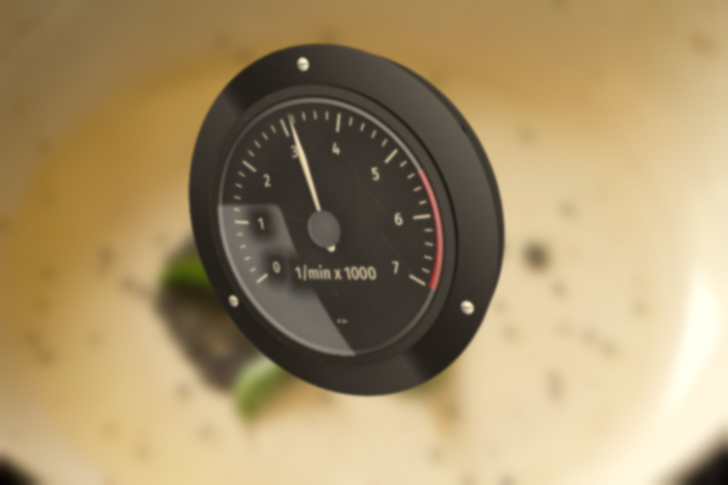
value=3200 unit=rpm
